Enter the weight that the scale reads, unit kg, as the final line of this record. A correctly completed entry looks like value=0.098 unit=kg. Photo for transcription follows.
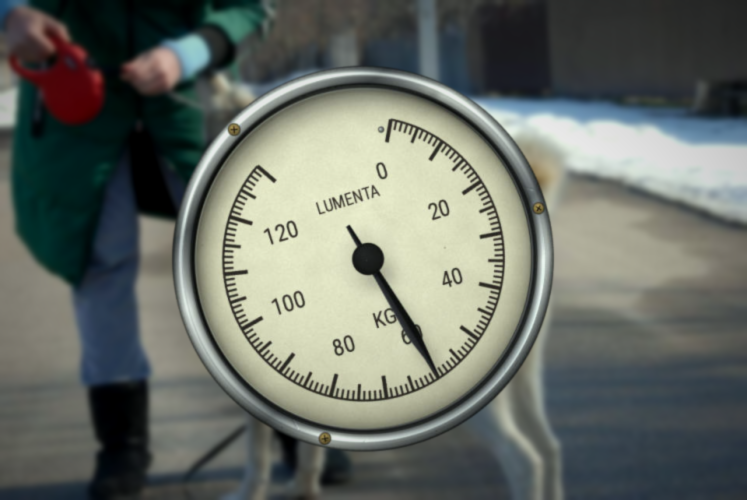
value=60 unit=kg
